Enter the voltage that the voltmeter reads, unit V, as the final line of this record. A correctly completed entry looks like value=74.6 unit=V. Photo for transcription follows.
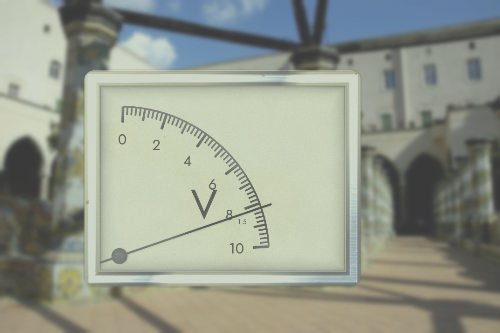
value=8.2 unit=V
